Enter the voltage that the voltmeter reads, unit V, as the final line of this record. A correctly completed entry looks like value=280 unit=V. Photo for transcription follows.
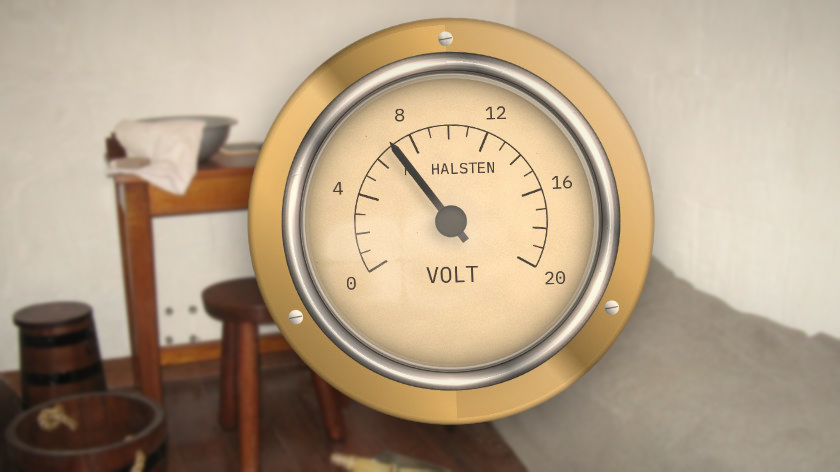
value=7 unit=V
